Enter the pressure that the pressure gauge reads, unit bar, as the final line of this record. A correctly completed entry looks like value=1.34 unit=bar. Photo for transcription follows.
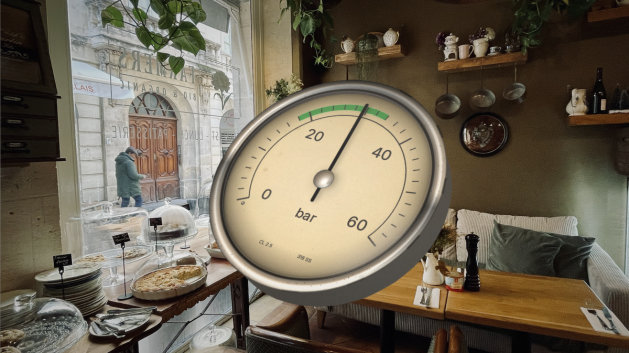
value=30 unit=bar
